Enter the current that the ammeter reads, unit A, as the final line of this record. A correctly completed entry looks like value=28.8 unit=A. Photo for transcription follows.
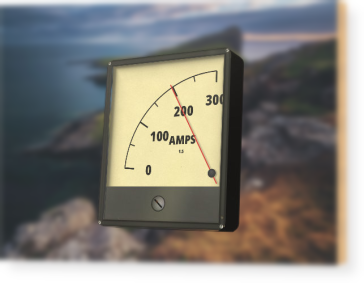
value=200 unit=A
